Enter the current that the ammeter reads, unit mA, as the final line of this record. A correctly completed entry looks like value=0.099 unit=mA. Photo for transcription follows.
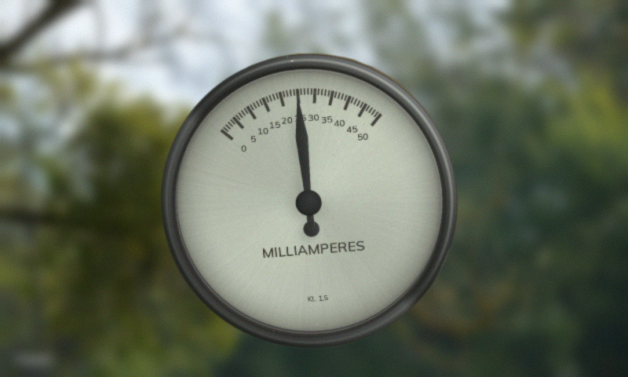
value=25 unit=mA
